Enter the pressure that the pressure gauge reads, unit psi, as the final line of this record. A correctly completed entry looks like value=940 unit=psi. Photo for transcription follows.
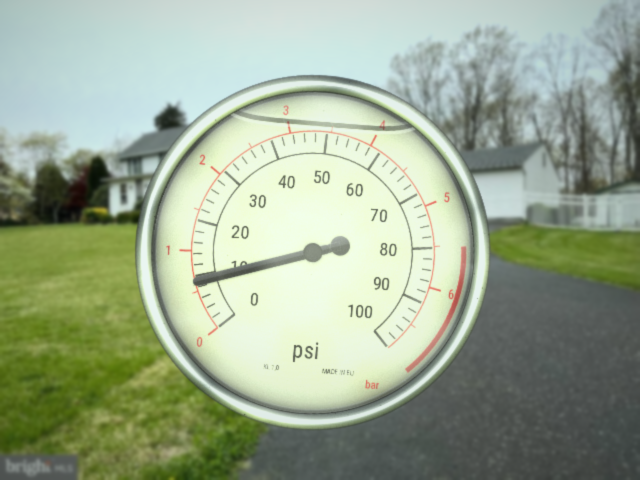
value=9 unit=psi
